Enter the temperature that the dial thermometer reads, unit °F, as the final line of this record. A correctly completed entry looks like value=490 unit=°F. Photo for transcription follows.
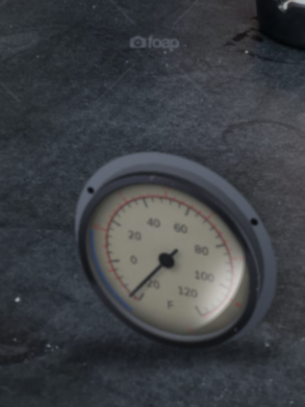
value=-16 unit=°F
